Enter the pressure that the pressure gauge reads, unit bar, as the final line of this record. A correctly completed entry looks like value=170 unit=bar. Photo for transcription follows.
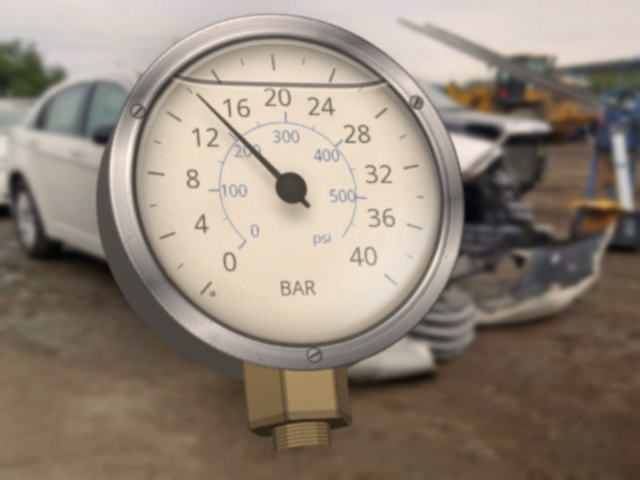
value=14 unit=bar
